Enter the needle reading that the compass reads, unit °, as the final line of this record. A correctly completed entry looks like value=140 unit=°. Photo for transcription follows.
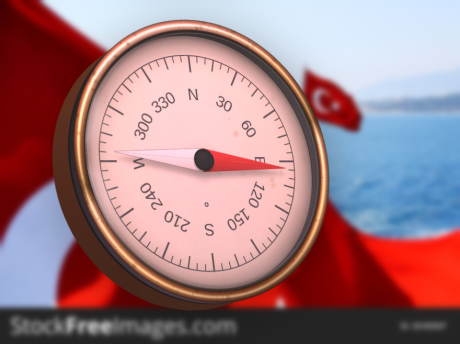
value=95 unit=°
